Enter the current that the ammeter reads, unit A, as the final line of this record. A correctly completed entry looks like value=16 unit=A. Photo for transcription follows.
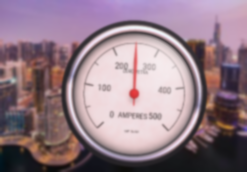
value=250 unit=A
